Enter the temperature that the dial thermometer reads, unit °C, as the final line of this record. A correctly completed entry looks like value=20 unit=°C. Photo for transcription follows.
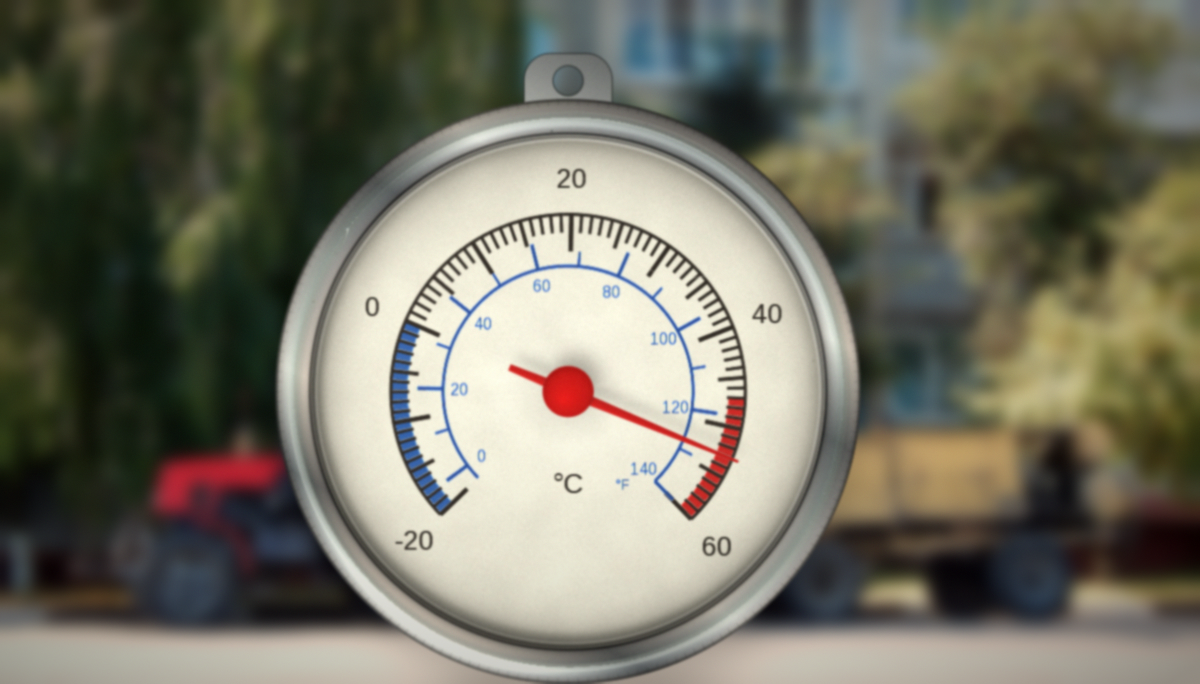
value=53 unit=°C
